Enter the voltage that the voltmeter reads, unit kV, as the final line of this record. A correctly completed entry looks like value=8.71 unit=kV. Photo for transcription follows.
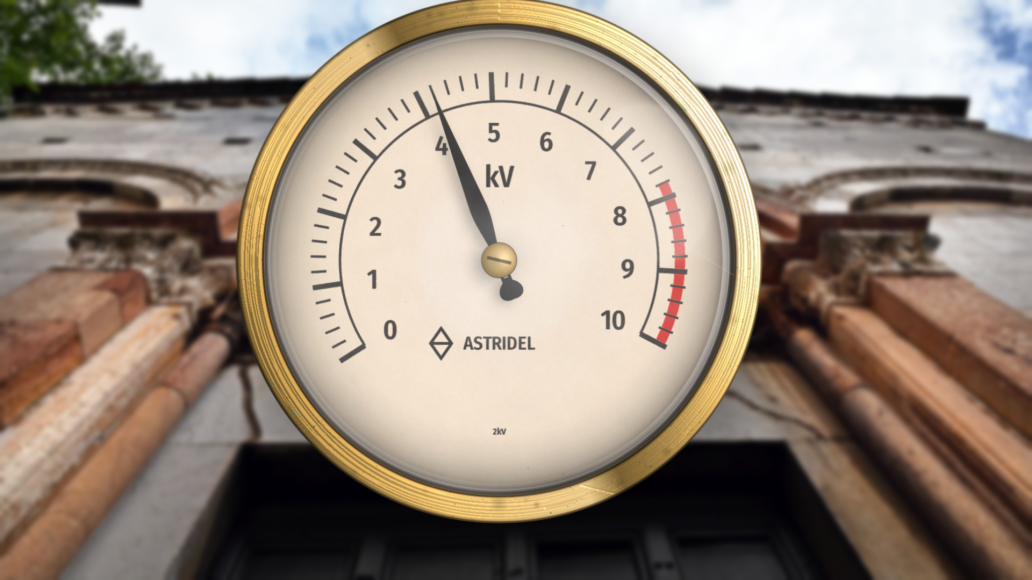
value=4.2 unit=kV
